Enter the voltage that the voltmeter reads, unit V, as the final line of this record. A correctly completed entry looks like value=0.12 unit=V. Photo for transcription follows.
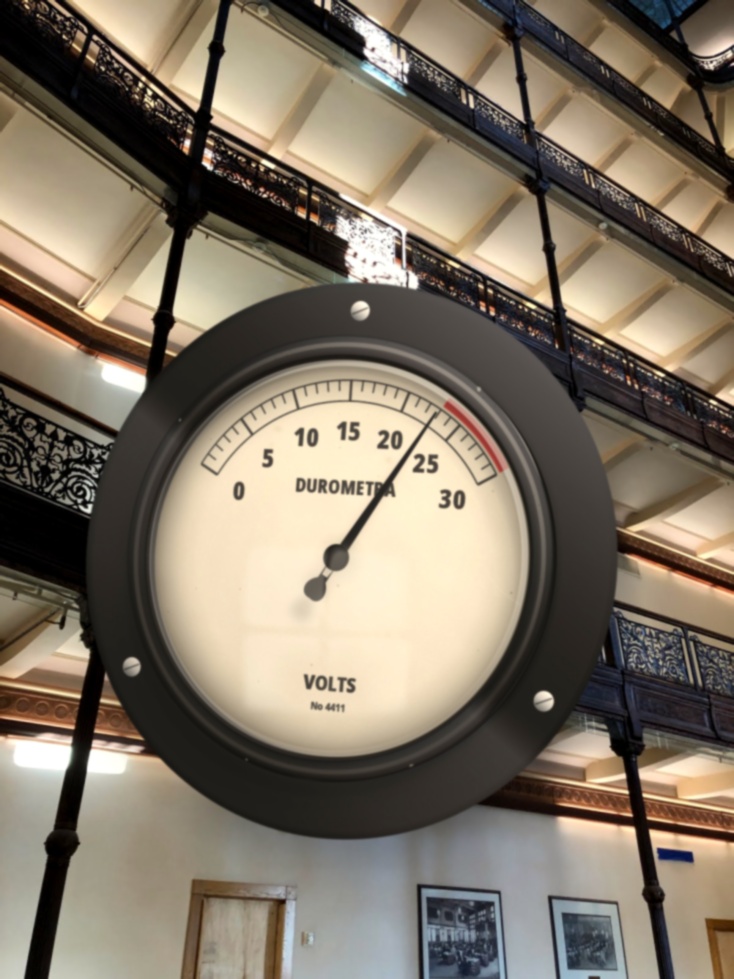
value=23 unit=V
